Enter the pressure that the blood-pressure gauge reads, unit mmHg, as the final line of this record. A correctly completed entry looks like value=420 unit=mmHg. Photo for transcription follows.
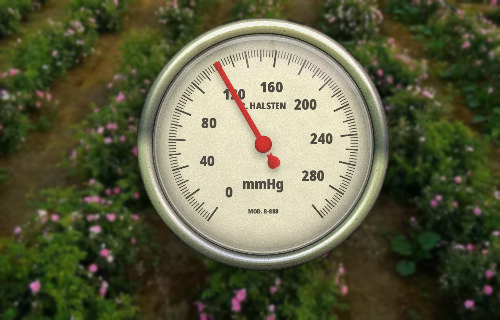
value=120 unit=mmHg
